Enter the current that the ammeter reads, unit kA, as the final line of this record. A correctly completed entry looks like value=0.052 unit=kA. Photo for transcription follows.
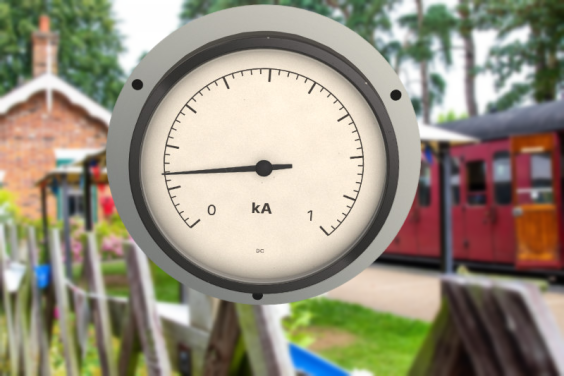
value=0.14 unit=kA
